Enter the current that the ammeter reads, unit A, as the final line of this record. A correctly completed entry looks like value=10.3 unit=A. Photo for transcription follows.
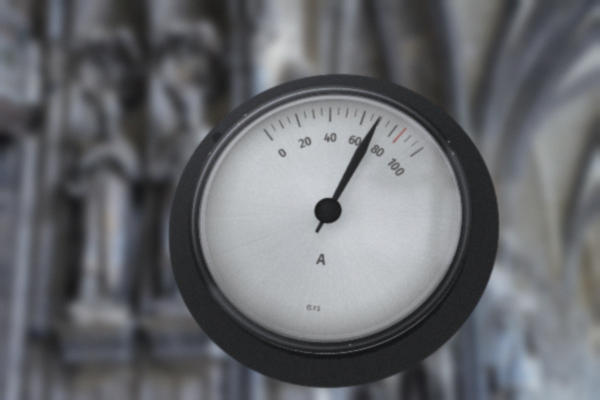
value=70 unit=A
